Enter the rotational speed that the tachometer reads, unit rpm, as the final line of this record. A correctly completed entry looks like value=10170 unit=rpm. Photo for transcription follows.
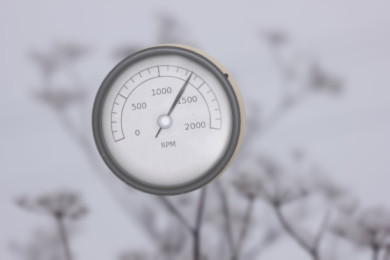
value=1350 unit=rpm
